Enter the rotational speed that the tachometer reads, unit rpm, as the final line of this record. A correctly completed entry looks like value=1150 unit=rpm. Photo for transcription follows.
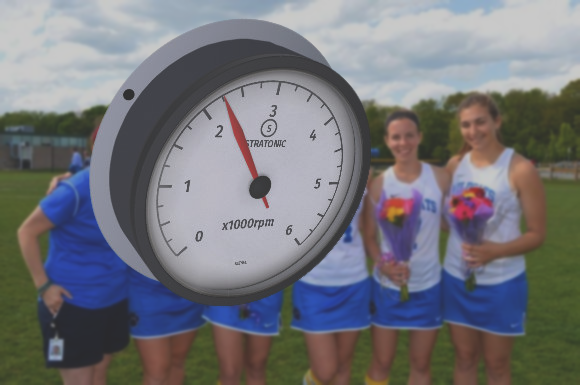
value=2250 unit=rpm
